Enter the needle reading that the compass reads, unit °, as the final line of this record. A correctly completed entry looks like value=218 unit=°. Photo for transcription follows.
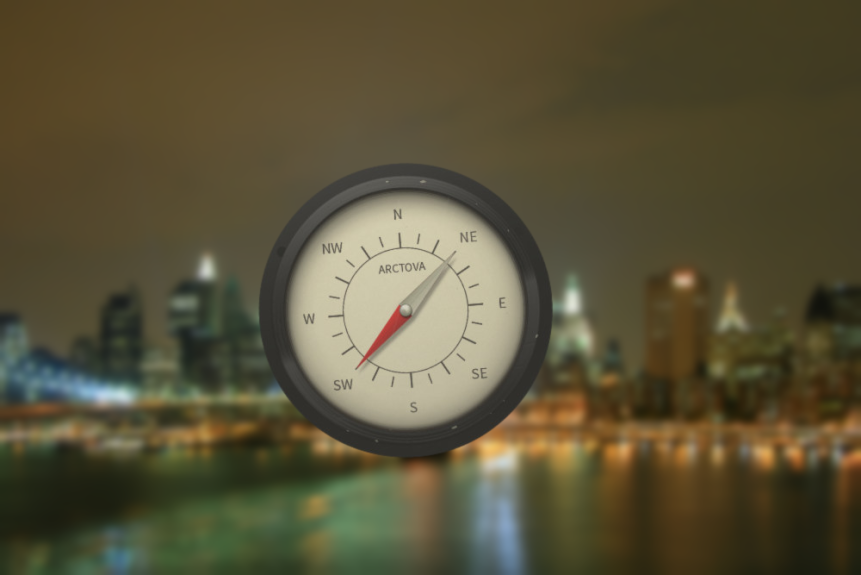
value=225 unit=°
